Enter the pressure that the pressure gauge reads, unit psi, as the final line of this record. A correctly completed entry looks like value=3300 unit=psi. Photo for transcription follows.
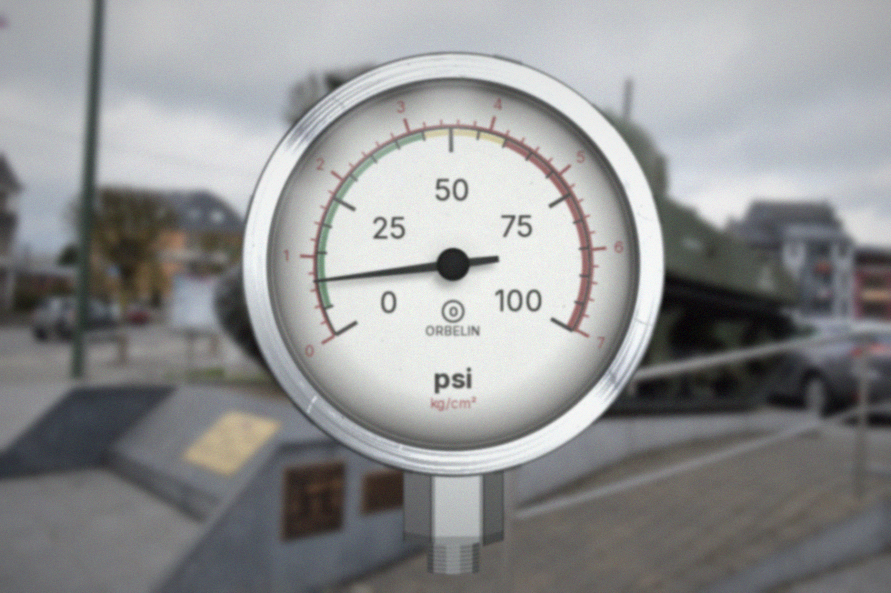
value=10 unit=psi
